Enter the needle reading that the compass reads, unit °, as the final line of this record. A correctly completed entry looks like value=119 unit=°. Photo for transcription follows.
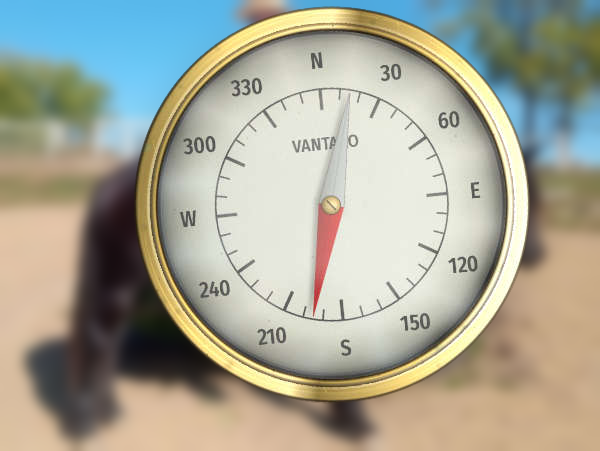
value=195 unit=°
